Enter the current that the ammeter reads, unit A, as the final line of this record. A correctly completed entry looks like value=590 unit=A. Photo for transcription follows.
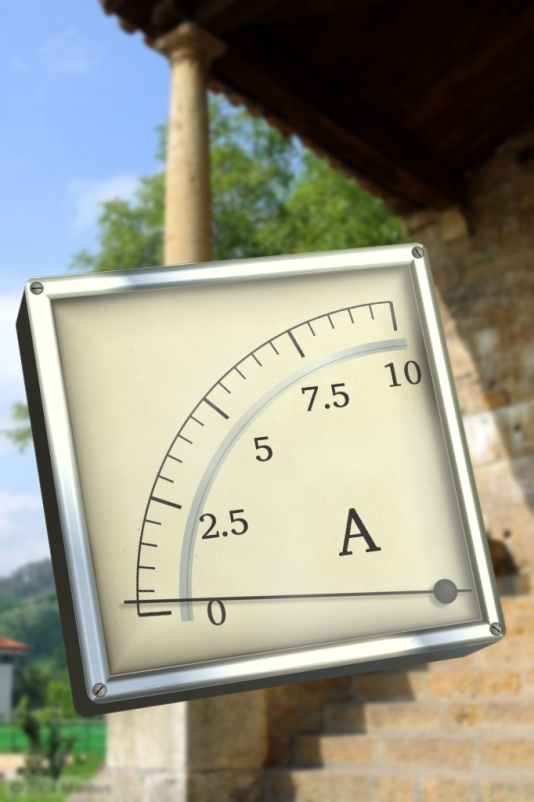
value=0.25 unit=A
